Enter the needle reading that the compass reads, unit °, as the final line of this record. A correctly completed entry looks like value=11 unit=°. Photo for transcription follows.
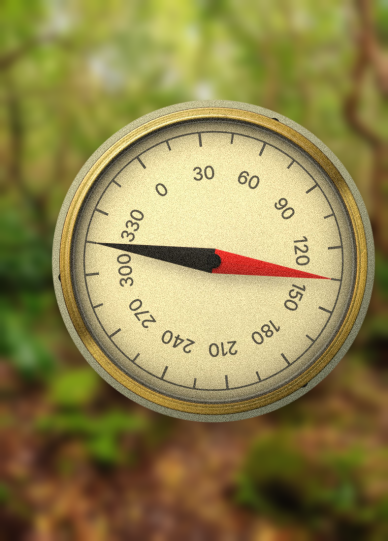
value=135 unit=°
